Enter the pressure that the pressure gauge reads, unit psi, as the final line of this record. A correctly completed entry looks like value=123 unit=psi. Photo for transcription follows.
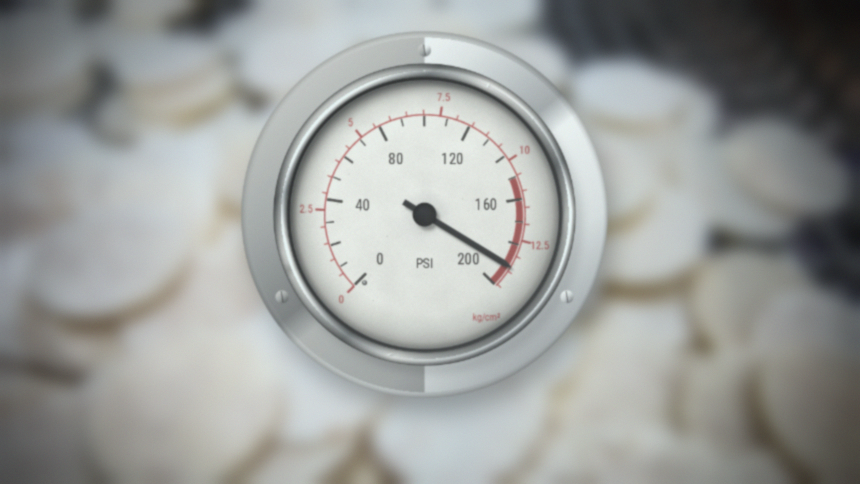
value=190 unit=psi
